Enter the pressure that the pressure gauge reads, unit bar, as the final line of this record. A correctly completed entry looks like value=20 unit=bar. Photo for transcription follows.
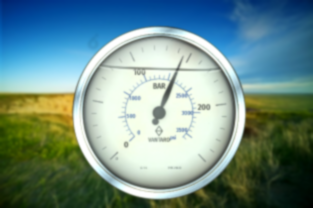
value=145 unit=bar
